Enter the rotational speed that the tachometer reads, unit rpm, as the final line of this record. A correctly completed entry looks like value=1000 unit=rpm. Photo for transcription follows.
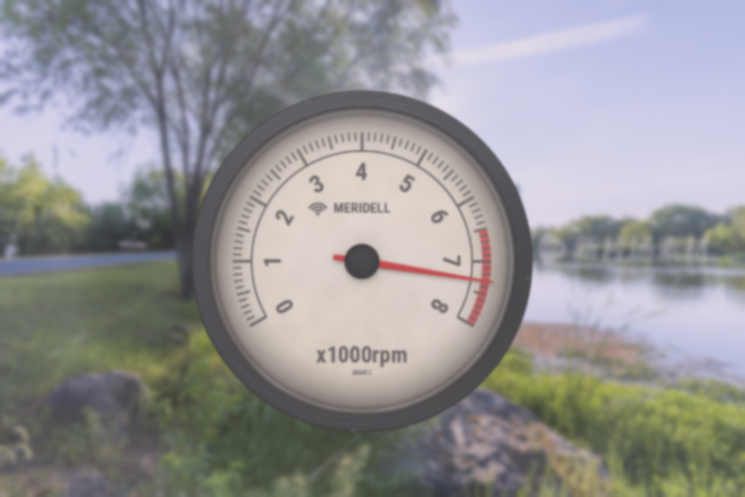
value=7300 unit=rpm
